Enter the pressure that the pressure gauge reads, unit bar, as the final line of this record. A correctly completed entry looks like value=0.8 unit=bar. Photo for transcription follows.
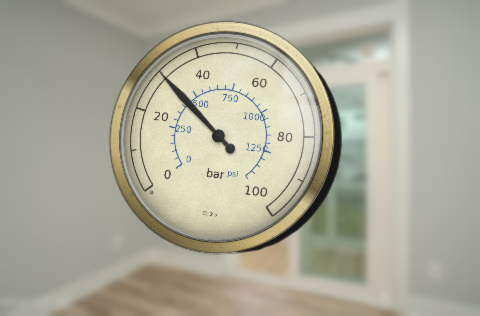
value=30 unit=bar
